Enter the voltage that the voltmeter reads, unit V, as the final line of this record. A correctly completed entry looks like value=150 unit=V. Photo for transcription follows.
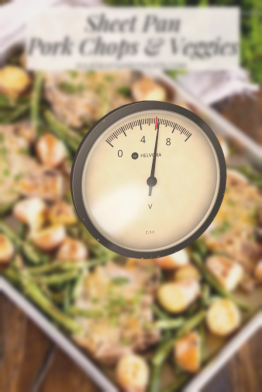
value=6 unit=V
